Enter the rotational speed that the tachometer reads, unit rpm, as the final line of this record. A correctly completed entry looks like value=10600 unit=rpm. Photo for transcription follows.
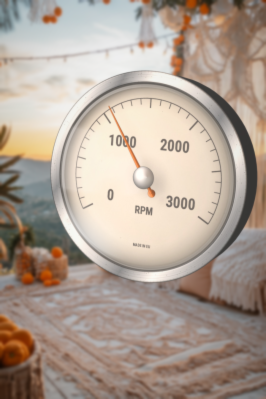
value=1100 unit=rpm
